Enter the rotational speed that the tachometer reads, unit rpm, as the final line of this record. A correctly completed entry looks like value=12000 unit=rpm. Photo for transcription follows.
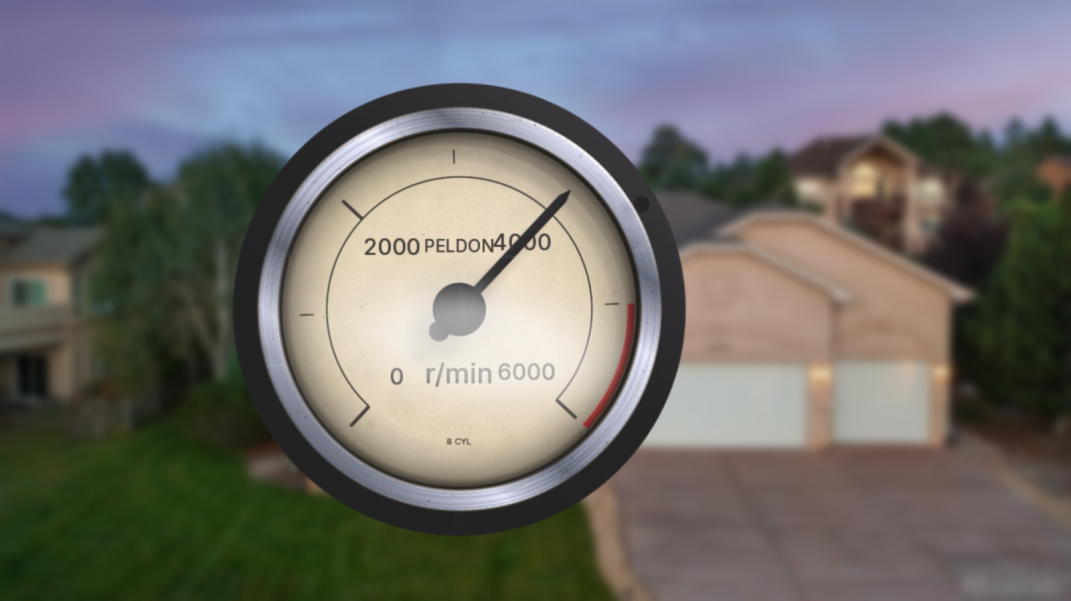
value=4000 unit=rpm
